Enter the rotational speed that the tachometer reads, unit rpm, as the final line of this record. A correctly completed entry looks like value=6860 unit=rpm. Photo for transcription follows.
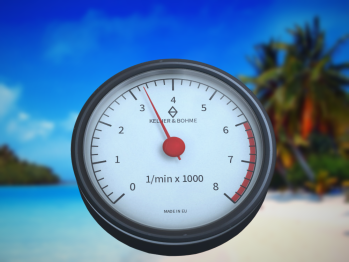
value=3300 unit=rpm
